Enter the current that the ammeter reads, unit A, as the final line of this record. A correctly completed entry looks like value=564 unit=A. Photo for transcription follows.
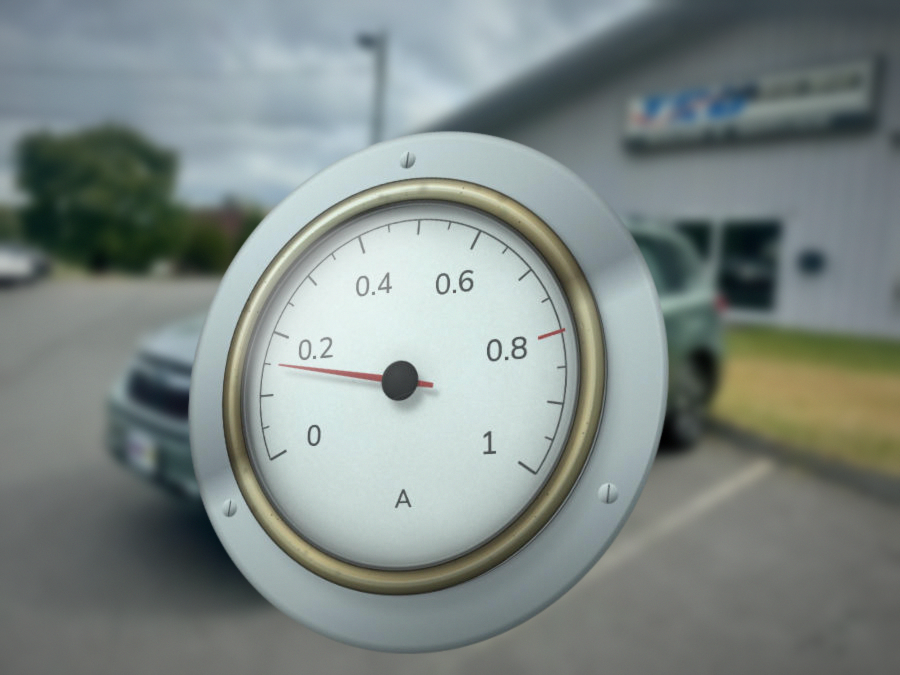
value=0.15 unit=A
